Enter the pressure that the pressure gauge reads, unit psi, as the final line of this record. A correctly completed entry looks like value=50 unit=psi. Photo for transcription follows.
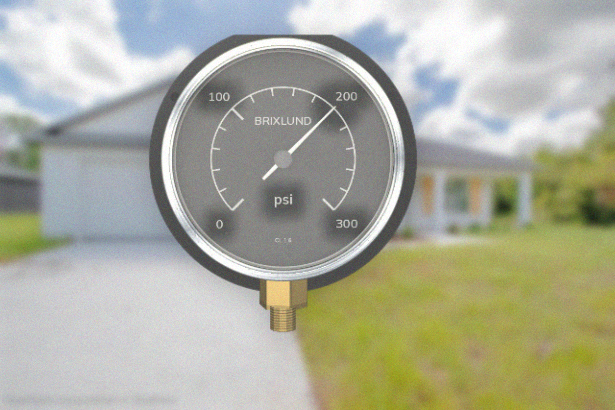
value=200 unit=psi
